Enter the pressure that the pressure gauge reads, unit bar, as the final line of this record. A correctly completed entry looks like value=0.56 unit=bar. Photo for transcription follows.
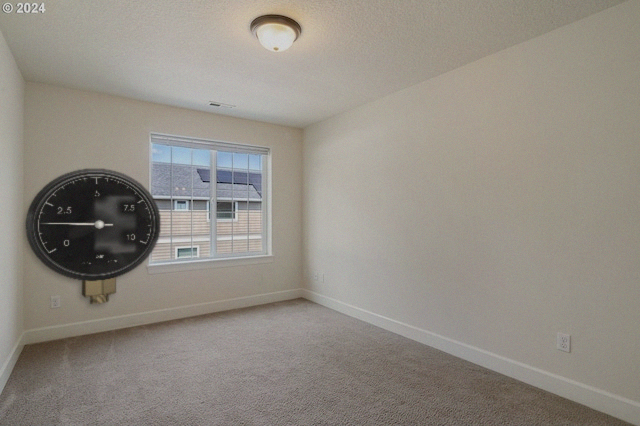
value=1.5 unit=bar
